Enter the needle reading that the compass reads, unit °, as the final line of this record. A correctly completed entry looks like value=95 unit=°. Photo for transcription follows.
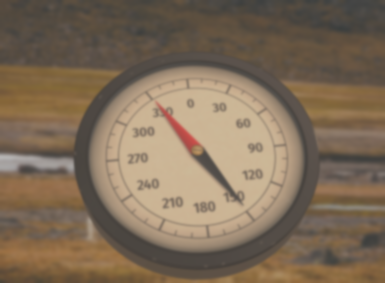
value=330 unit=°
